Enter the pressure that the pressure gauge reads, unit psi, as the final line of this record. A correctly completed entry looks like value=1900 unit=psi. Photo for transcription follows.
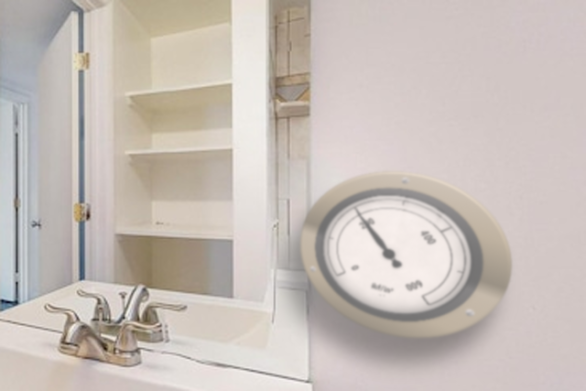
value=200 unit=psi
